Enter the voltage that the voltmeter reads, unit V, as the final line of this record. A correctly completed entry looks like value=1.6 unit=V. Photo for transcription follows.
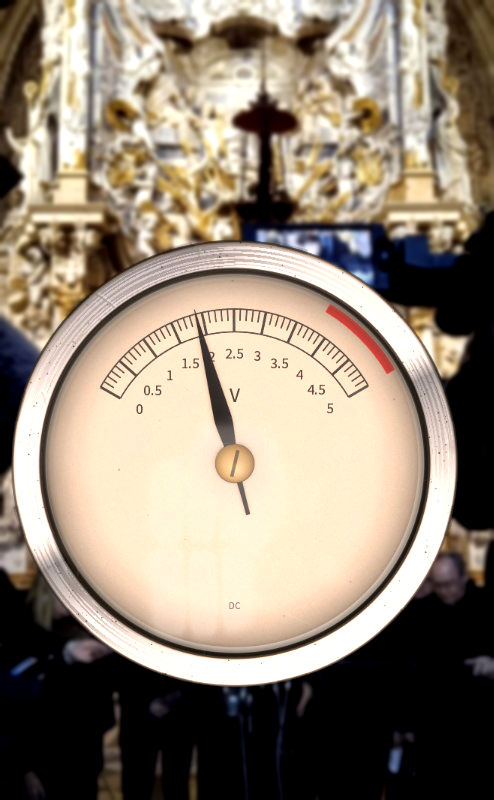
value=1.9 unit=V
